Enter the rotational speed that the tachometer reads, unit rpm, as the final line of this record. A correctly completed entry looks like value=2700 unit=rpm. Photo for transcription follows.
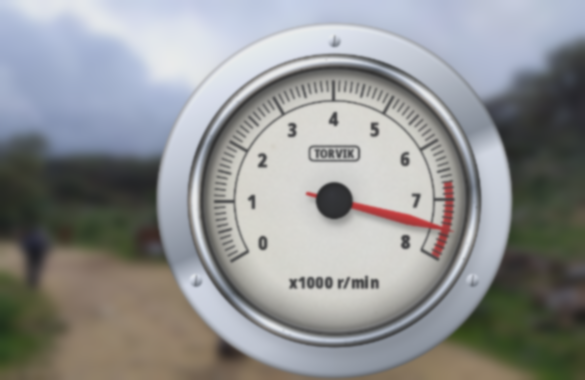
value=7500 unit=rpm
